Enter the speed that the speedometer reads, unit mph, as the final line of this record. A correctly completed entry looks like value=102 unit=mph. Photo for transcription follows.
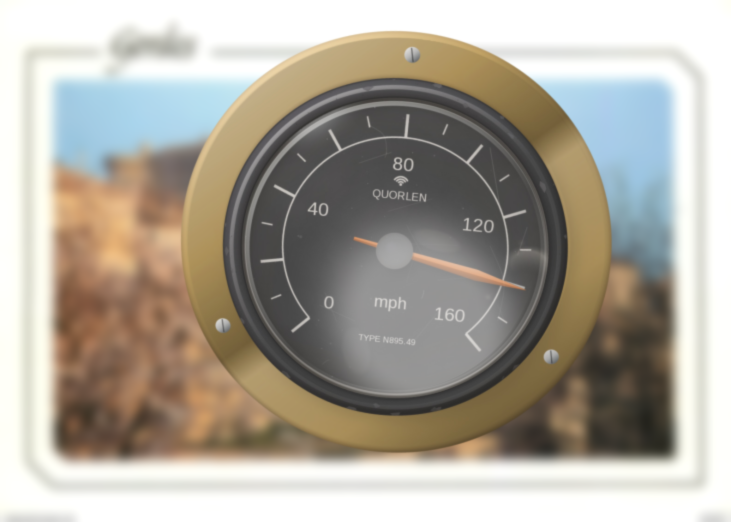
value=140 unit=mph
